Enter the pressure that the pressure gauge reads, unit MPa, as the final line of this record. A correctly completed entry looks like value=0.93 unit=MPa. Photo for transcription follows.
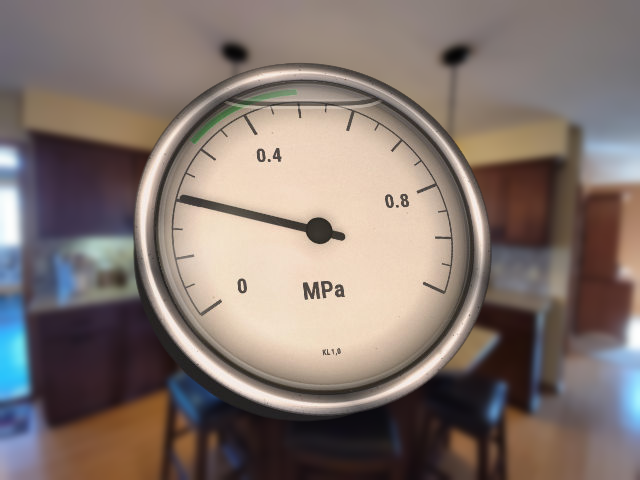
value=0.2 unit=MPa
